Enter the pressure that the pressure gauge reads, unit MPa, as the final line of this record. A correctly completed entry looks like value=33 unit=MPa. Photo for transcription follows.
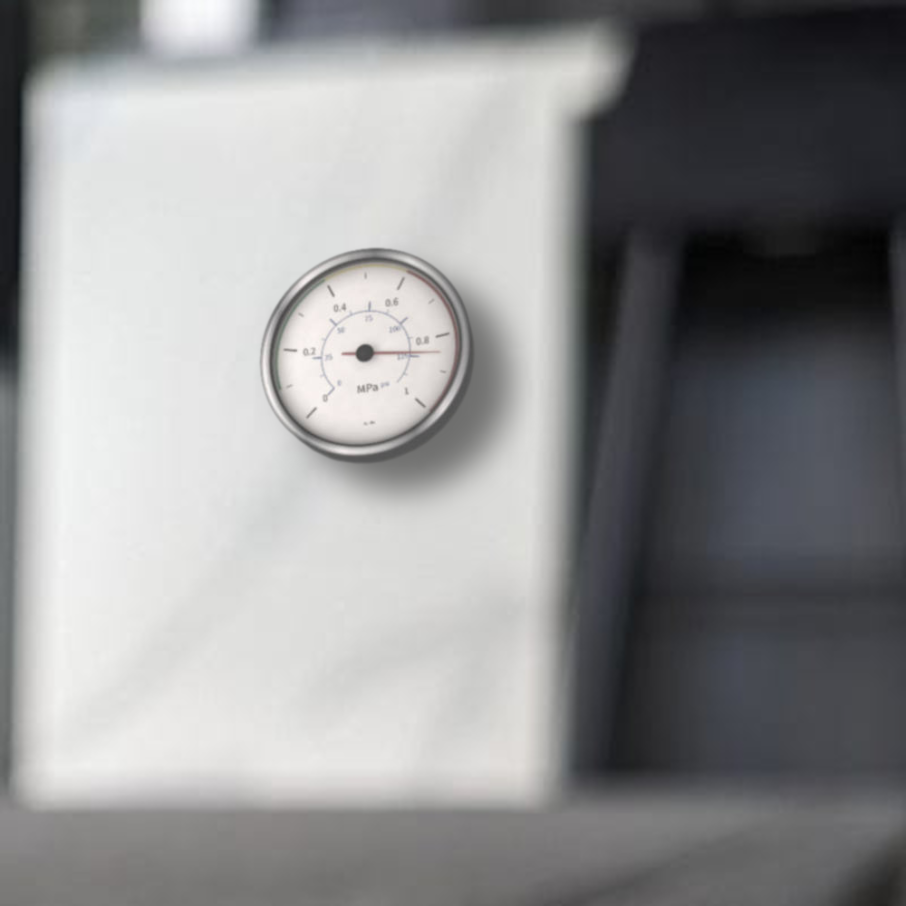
value=0.85 unit=MPa
